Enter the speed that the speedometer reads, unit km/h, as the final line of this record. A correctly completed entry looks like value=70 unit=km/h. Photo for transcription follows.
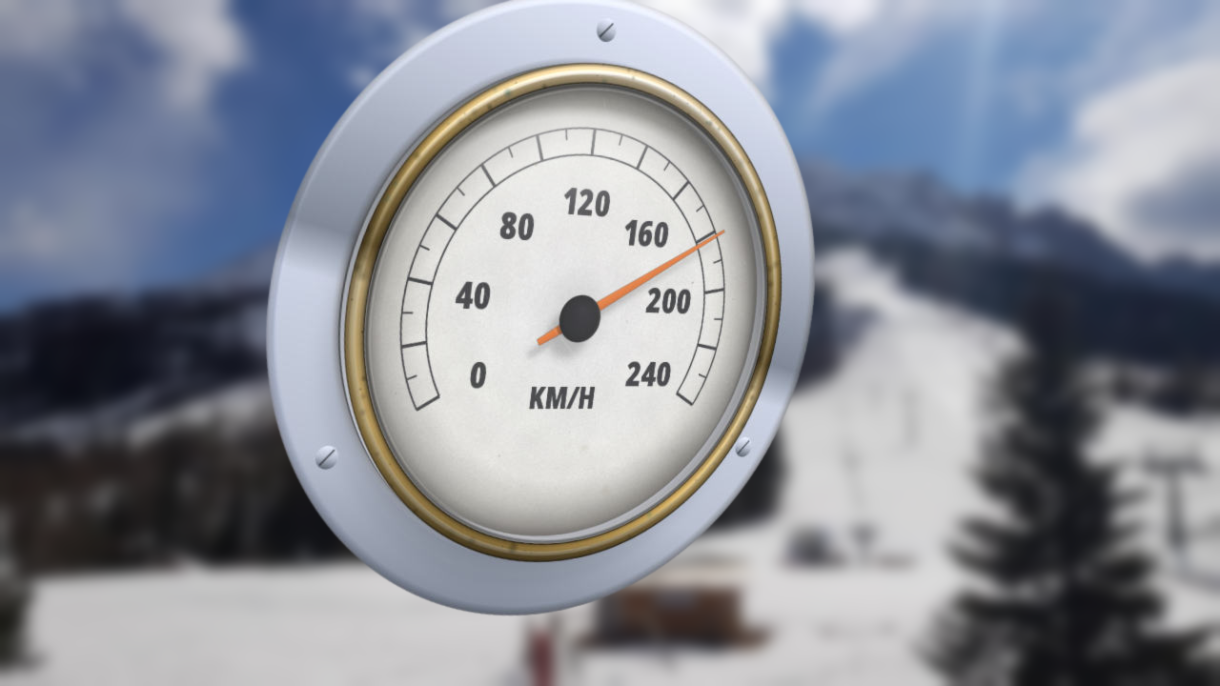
value=180 unit=km/h
